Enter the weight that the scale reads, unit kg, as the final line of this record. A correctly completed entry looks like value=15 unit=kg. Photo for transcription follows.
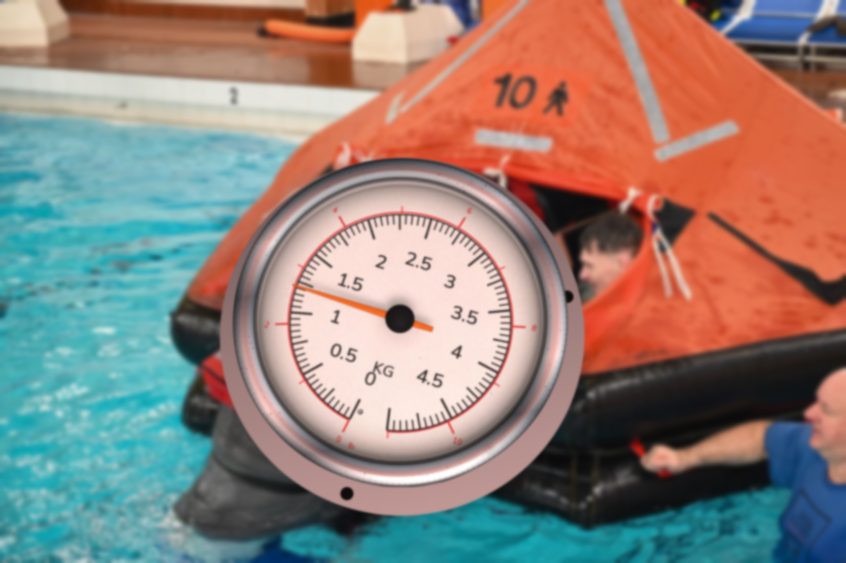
value=1.2 unit=kg
